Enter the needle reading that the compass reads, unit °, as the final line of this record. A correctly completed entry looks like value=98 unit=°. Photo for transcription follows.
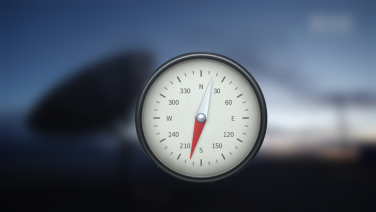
value=195 unit=°
